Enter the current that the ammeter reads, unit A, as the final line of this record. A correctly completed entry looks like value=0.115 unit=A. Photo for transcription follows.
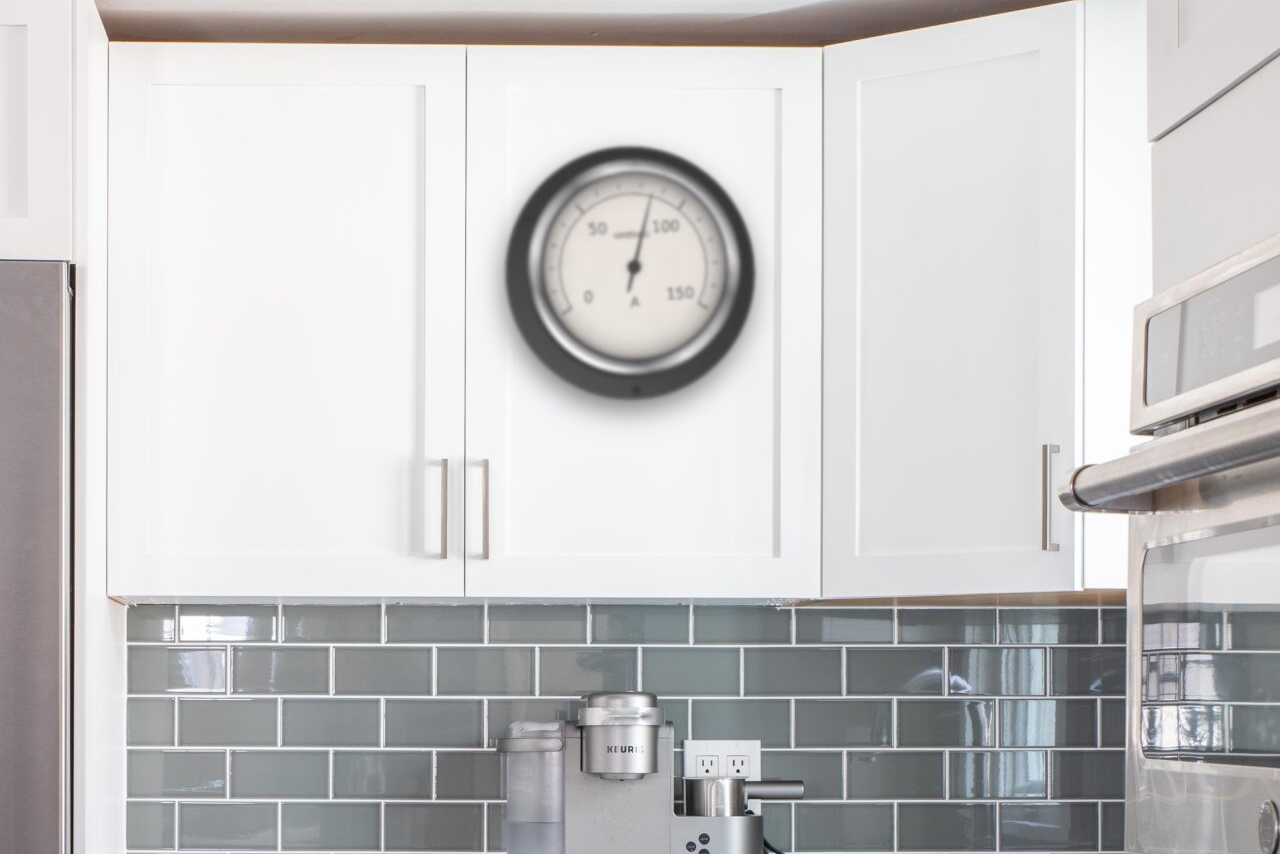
value=85 unit=A
